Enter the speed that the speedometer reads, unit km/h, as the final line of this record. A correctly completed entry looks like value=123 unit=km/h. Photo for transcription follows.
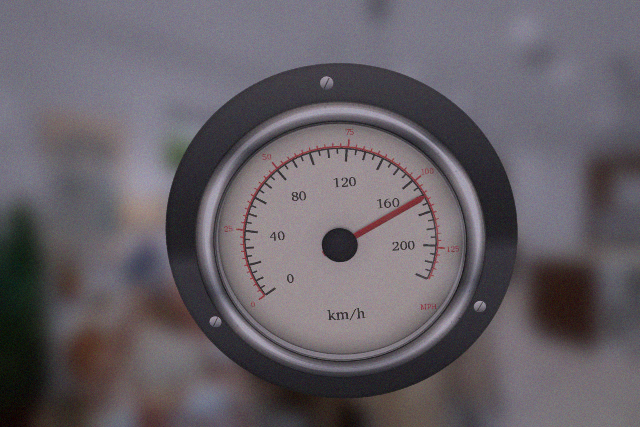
value=170 unit=km/h
